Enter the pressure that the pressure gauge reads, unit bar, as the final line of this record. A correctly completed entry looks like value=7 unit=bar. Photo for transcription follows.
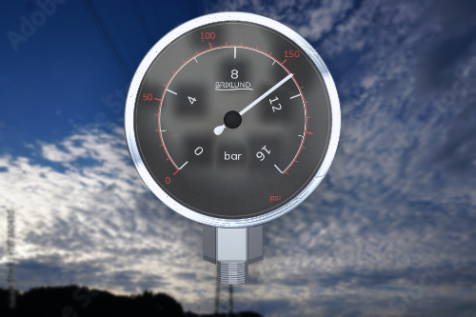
value=11 unit=bar
